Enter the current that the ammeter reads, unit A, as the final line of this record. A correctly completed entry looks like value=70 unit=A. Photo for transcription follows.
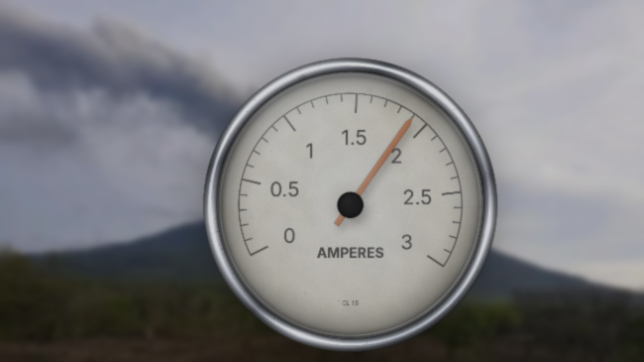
value=1.9 unit=A
